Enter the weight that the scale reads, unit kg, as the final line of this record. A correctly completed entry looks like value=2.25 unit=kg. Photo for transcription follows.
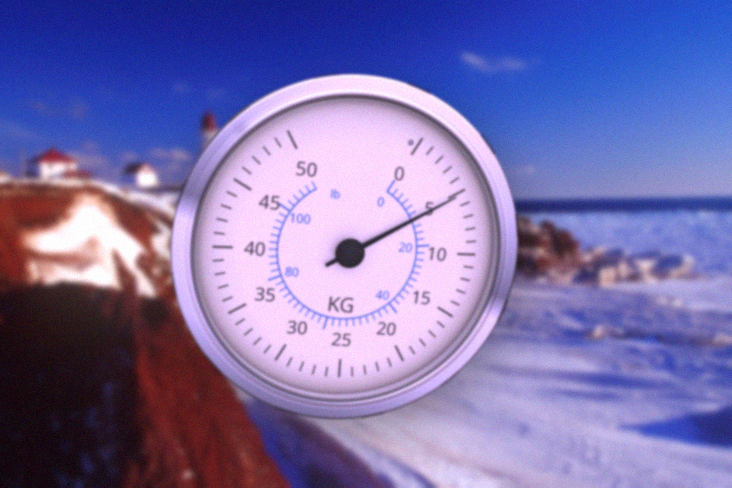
value=5 unit=kg
